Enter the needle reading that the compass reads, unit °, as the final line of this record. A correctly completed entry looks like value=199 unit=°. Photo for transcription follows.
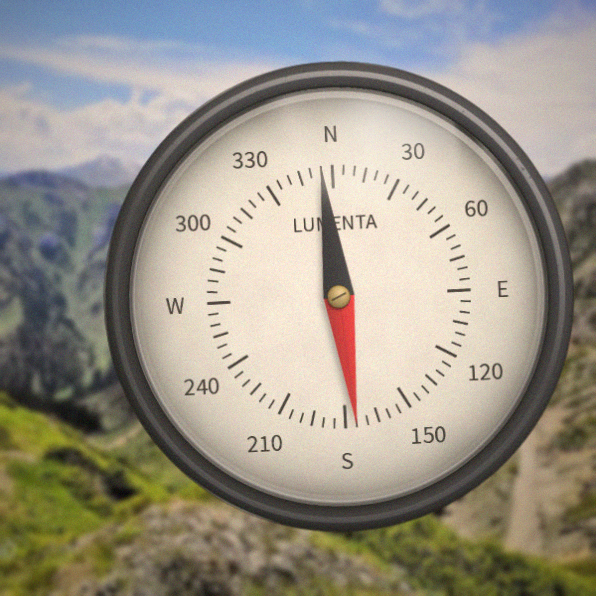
value=175 unit=°
